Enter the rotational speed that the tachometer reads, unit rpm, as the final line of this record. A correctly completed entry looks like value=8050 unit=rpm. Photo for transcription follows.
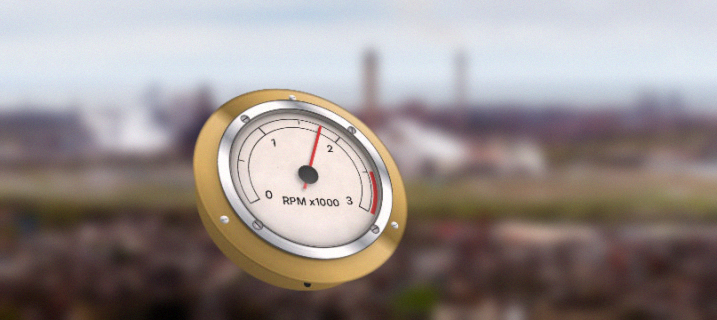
value=1750 unit=rpm
